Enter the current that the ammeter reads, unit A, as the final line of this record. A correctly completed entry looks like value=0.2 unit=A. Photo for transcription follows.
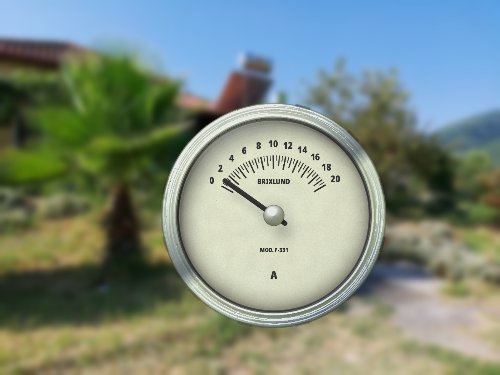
value=1 unit=A
